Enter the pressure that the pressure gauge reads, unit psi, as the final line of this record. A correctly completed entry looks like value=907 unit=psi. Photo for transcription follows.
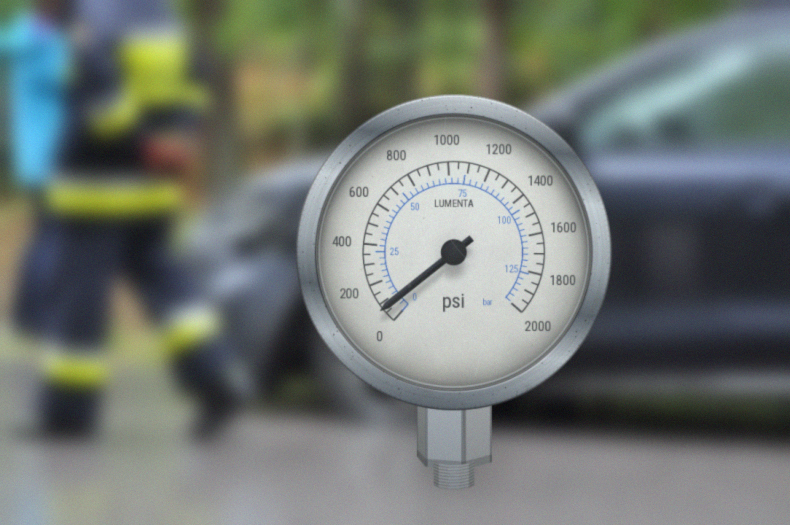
value=75 unit=psi
